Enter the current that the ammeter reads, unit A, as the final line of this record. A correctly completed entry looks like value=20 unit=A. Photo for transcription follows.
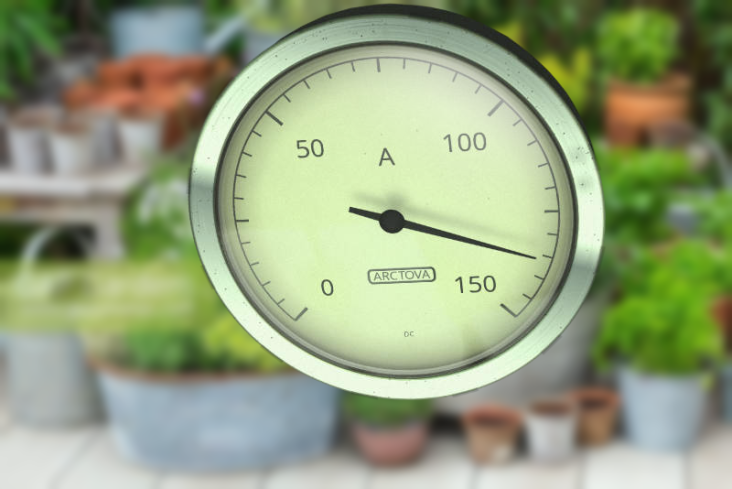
value=135 unit=A
